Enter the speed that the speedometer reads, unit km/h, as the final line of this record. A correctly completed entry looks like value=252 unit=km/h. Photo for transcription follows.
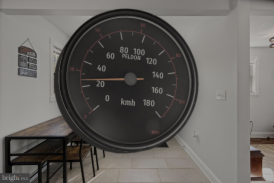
value=25 unit=km/h
